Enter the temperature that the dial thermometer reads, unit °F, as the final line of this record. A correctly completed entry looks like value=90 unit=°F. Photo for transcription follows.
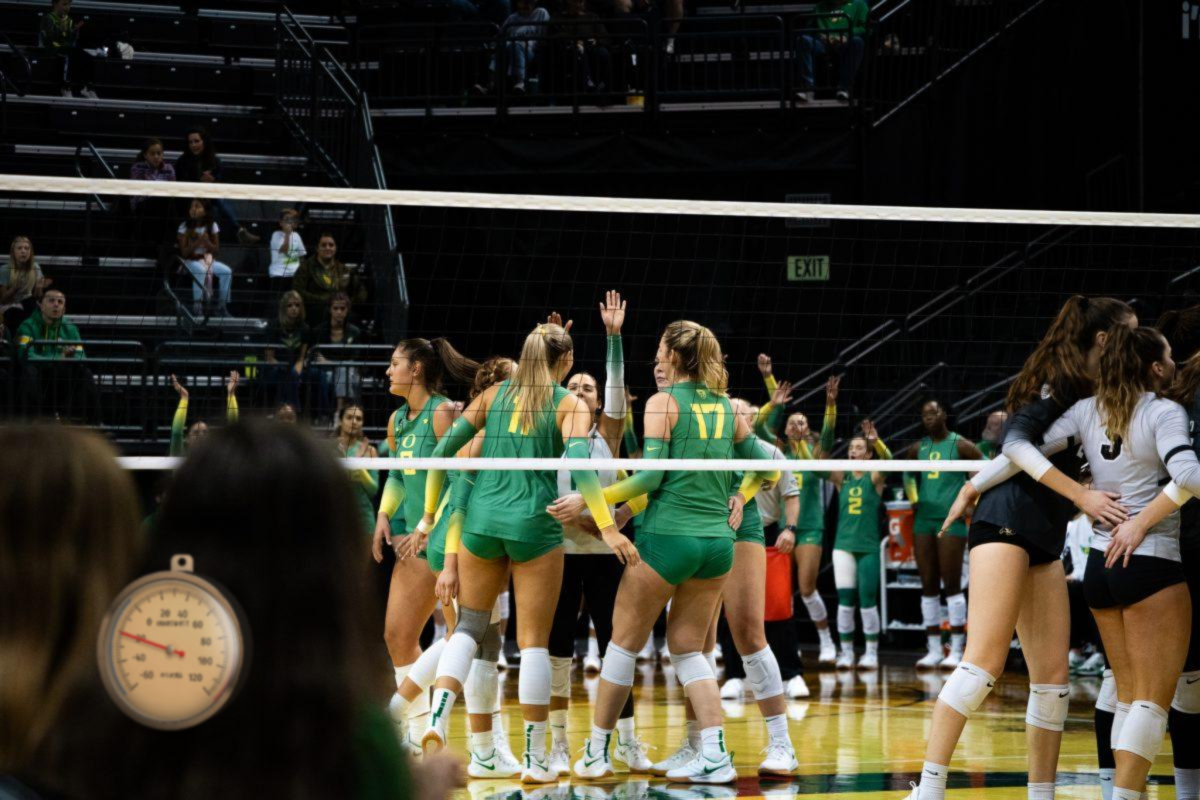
value=-20 unit=°F
